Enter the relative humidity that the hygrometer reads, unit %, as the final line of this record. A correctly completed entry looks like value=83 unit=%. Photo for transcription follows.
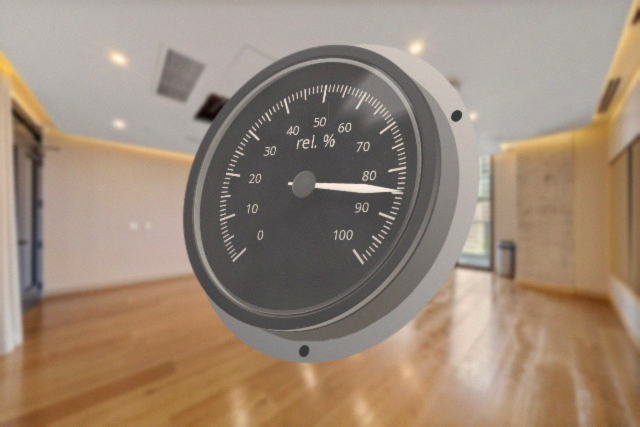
value=85 unit=%
